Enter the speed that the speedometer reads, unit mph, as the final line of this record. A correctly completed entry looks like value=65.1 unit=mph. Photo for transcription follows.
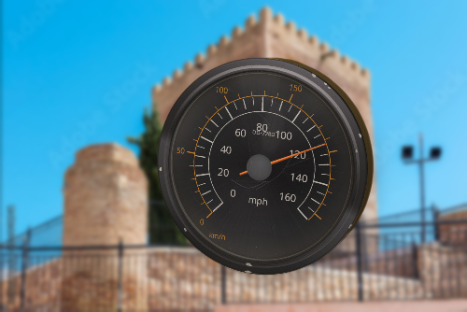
value=120 unit=mph
